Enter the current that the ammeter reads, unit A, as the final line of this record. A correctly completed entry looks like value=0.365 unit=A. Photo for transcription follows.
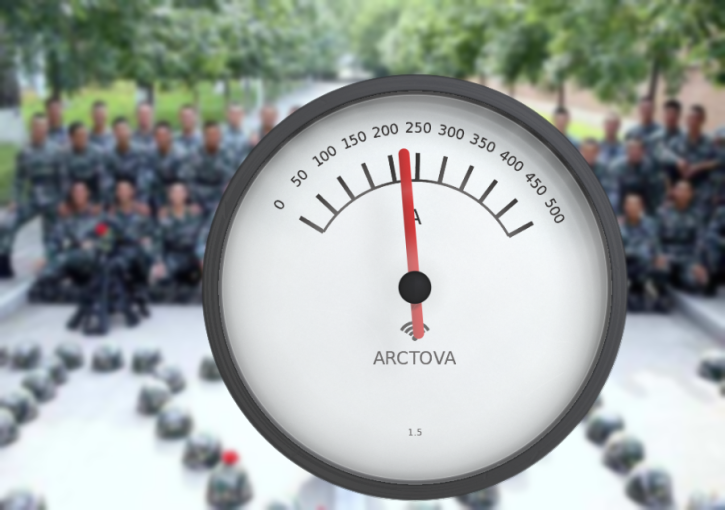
value=225 unit=A
